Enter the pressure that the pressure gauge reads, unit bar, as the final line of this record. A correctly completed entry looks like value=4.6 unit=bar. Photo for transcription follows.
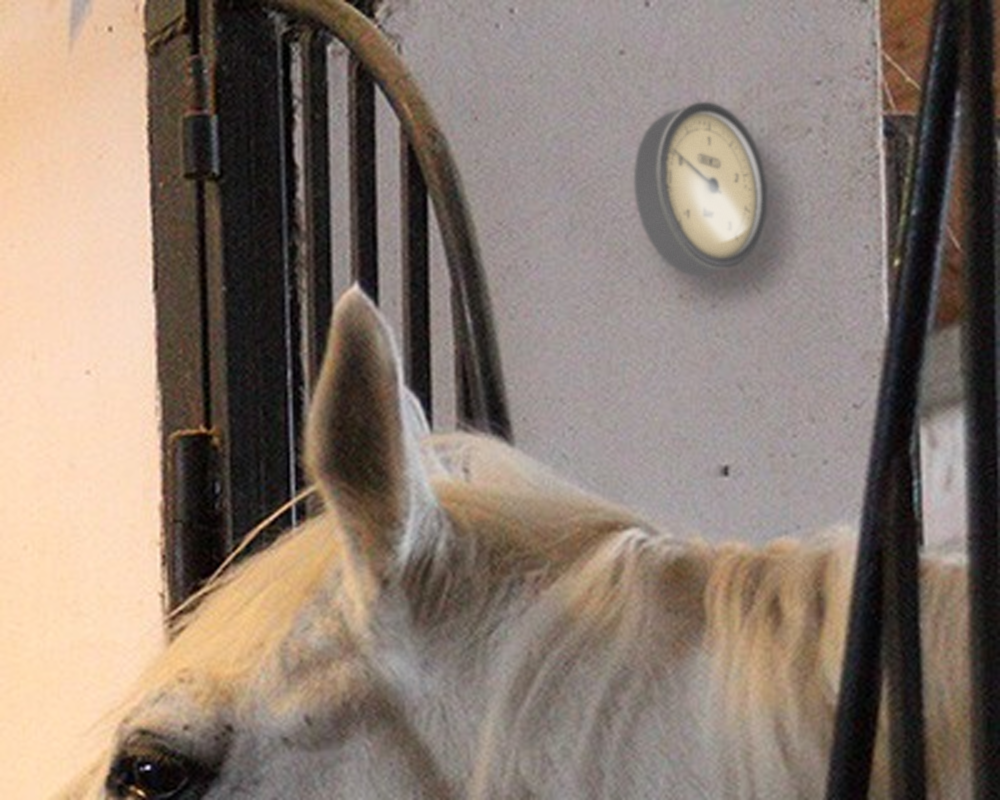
value=0 unit=bar
